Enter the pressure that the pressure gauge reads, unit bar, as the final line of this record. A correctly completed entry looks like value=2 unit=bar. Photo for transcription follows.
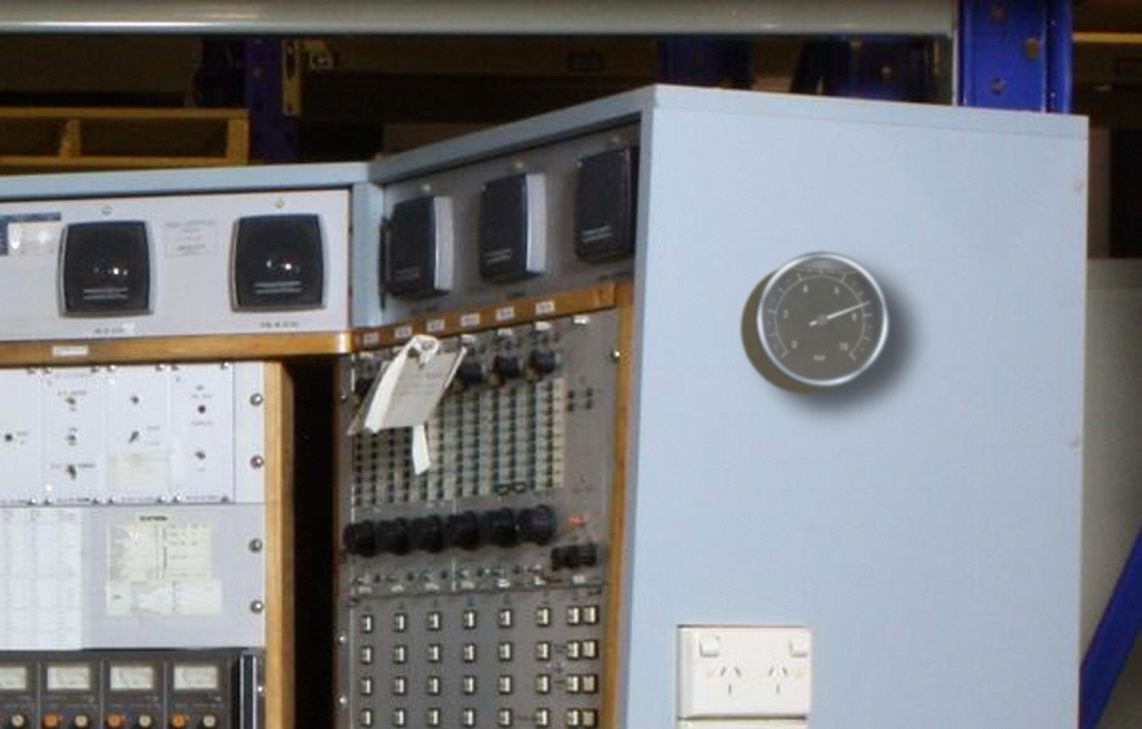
value=7.5 unit=bar
